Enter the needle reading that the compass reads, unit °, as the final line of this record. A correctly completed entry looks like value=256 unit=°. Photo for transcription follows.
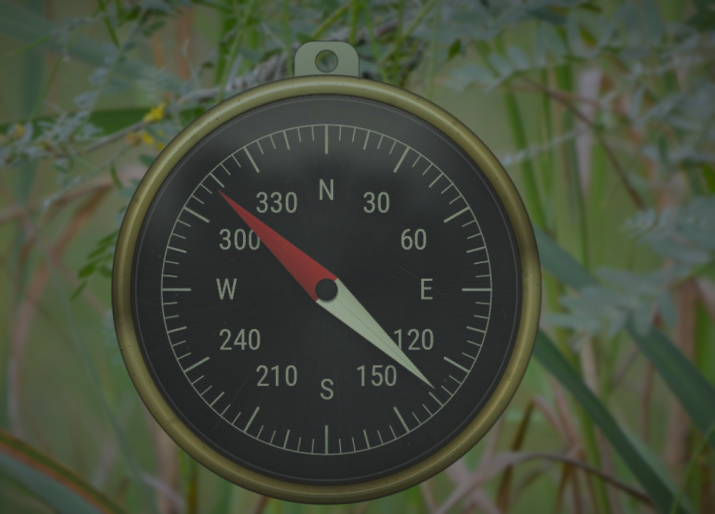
value=312.5 unit=°
